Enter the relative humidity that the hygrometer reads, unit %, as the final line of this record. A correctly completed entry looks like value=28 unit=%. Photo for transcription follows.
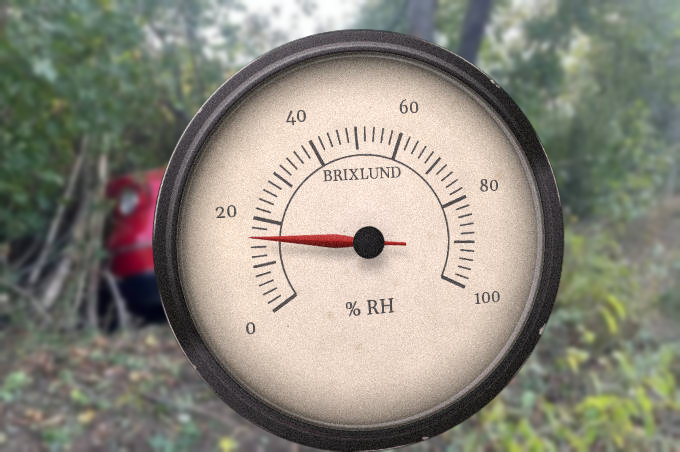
value=16 unit=%
